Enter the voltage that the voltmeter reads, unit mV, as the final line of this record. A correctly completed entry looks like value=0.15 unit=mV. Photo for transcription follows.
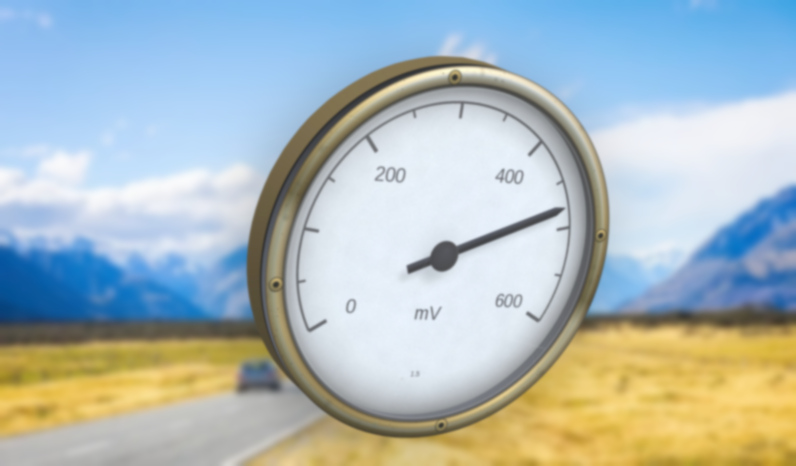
value=475 unit=mV
